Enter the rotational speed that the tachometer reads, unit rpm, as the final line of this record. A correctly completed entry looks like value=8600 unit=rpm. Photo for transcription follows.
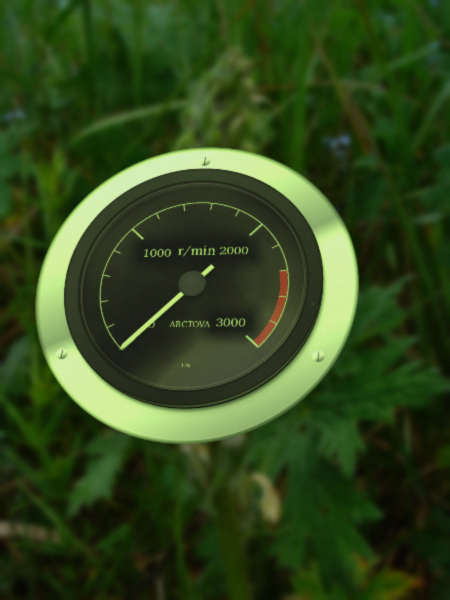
value=0 unit=rpm
